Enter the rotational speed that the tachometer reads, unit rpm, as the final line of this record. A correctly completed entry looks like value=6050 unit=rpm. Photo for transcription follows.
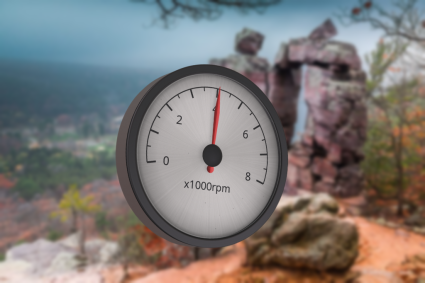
value=4000 unit=rpm
